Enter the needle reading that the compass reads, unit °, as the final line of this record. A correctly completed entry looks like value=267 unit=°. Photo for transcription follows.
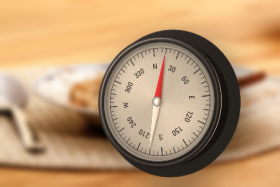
value=15 unit=°
